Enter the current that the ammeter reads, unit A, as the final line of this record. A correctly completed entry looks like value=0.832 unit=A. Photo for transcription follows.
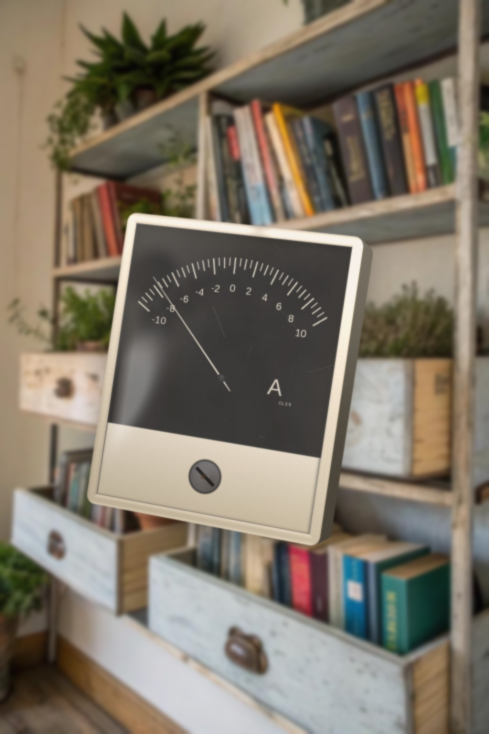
value=-7.5 unit=A
